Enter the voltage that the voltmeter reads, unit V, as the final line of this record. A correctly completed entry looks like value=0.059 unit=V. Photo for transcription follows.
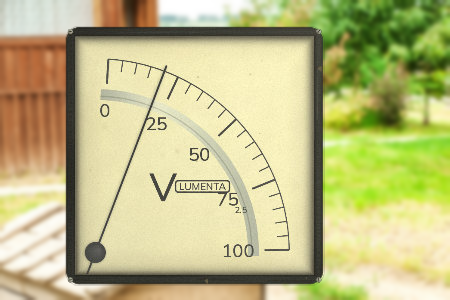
value=20 unit=V
